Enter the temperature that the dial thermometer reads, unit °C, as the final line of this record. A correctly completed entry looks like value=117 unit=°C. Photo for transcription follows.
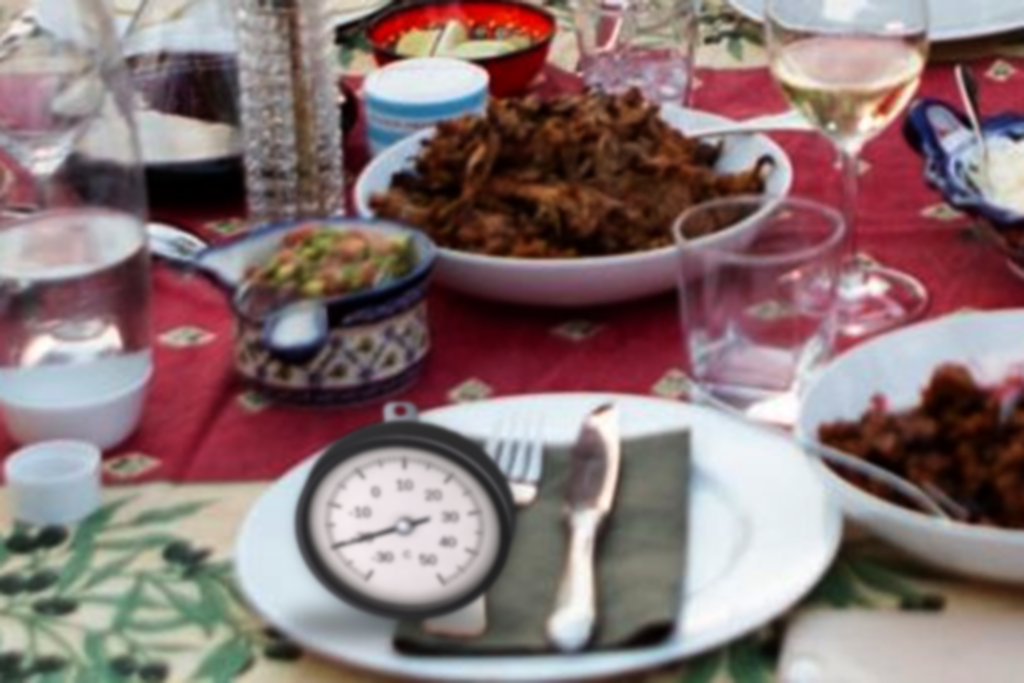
value=-20 unit=°C
